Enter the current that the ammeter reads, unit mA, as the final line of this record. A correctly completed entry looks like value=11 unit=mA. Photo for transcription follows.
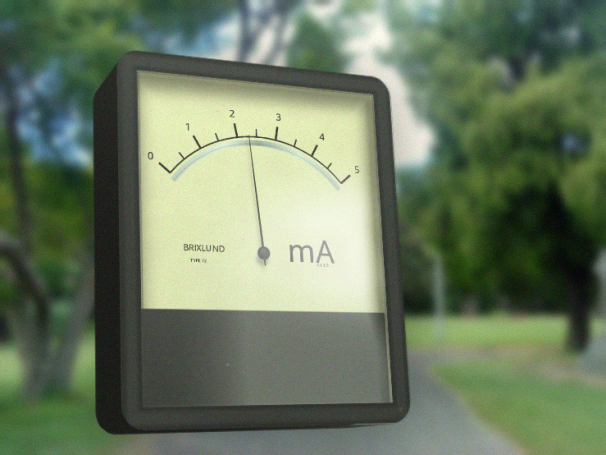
value=2.25 unit=mA
